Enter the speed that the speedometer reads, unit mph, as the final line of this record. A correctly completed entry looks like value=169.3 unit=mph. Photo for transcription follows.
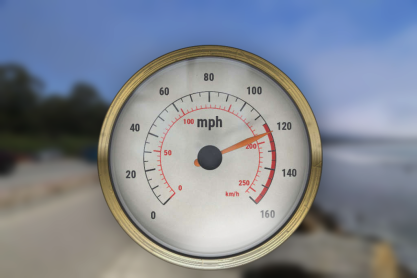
value=120 unit=mph
